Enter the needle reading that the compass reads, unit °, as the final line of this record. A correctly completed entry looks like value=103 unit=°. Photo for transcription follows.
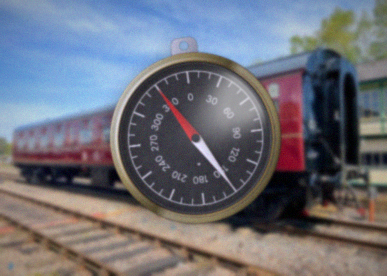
value=330 unit=°
